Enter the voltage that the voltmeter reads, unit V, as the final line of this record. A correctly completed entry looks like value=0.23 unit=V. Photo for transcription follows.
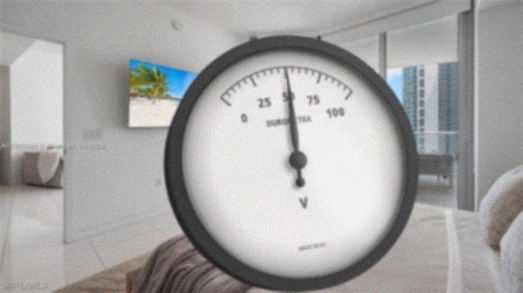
value=50 unit=V
